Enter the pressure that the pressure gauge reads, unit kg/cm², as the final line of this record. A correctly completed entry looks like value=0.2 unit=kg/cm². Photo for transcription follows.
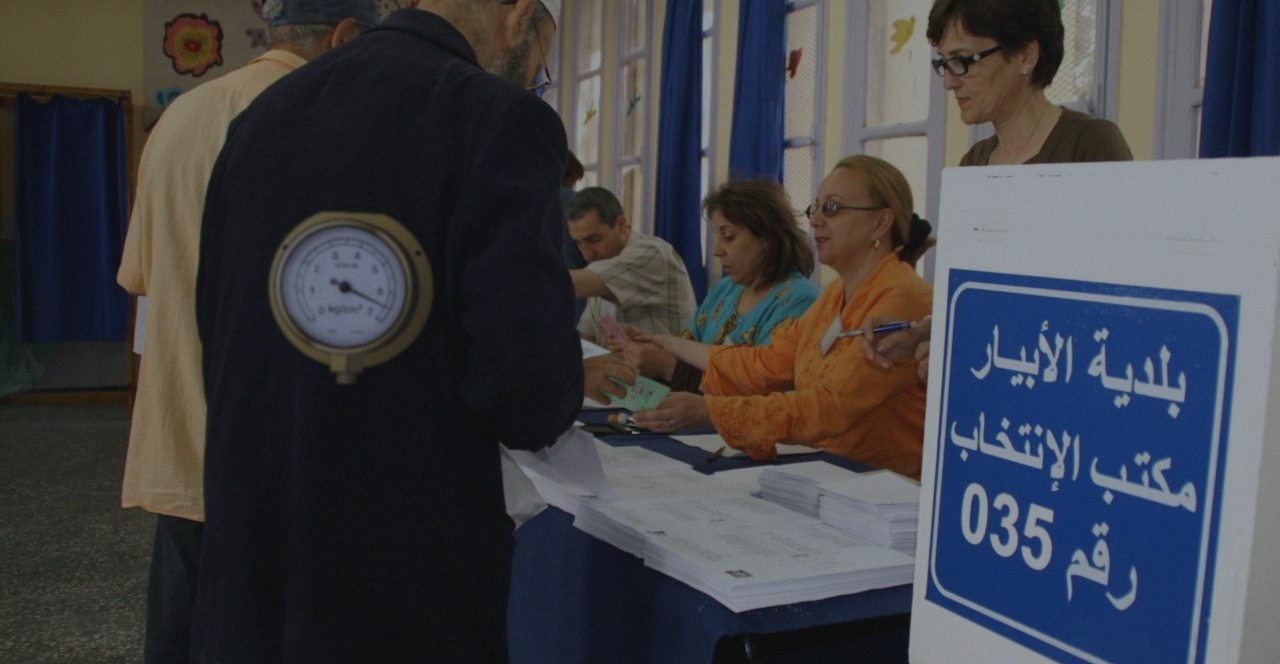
value=6.5 unit=kg/cm²
